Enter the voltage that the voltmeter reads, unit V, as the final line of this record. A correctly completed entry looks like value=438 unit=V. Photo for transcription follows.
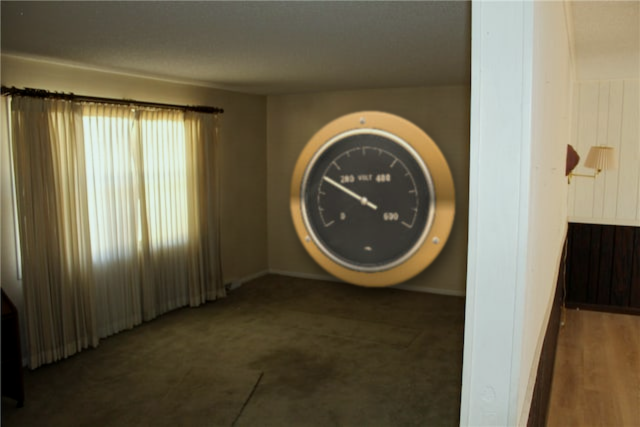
value=150 unit=V
